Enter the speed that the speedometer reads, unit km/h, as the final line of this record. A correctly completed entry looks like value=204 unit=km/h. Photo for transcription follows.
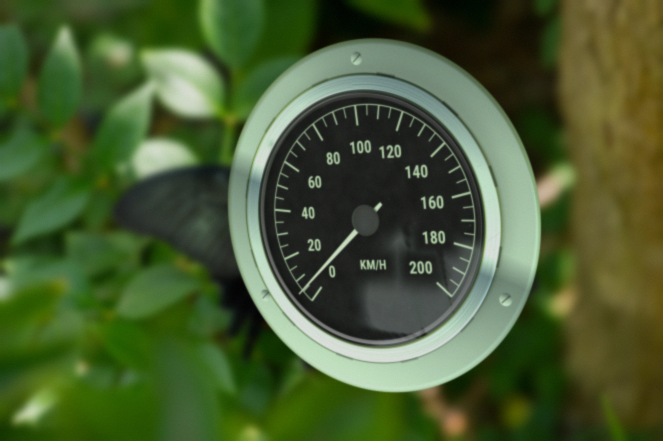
value=5 unit=km/h
